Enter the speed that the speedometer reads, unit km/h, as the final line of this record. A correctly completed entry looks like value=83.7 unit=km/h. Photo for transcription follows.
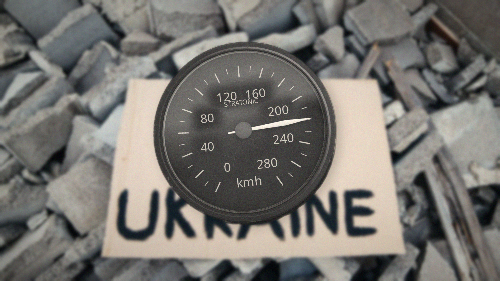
value=220 unit=km/h
